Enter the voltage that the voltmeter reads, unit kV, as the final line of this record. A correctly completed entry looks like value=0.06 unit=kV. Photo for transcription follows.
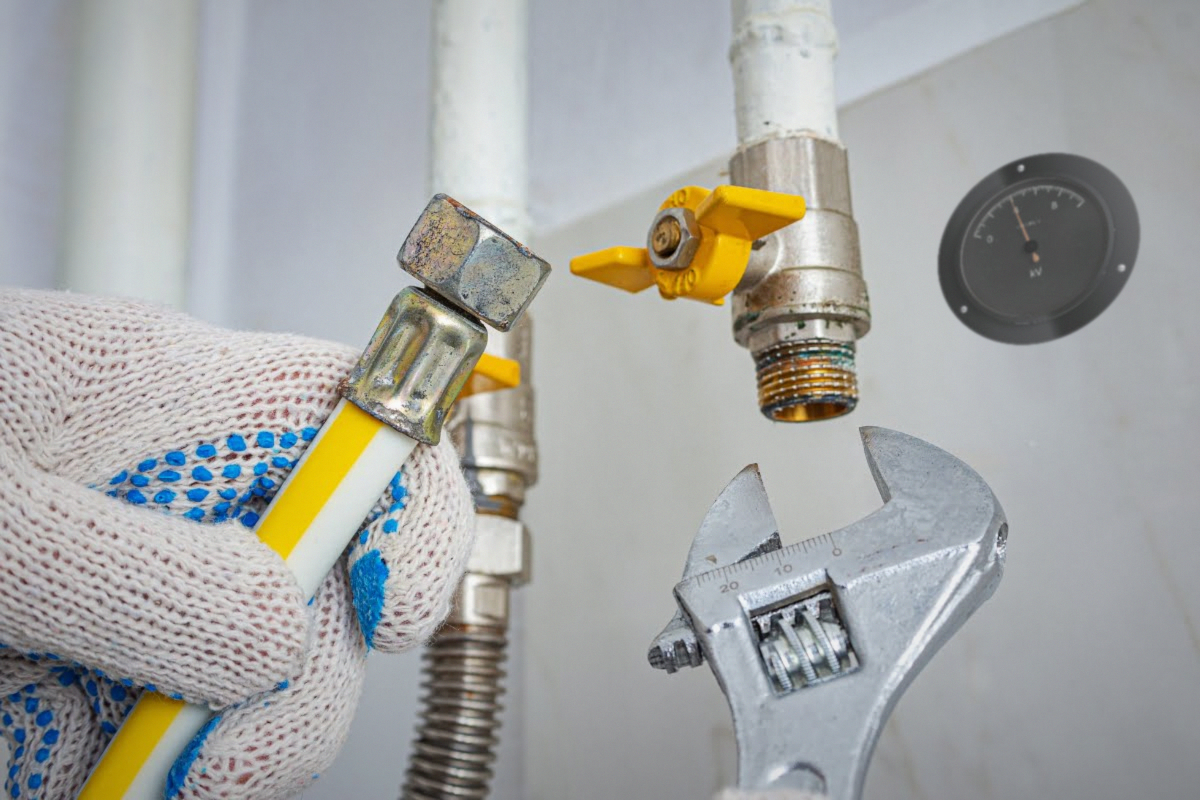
value=4 unit=kV
